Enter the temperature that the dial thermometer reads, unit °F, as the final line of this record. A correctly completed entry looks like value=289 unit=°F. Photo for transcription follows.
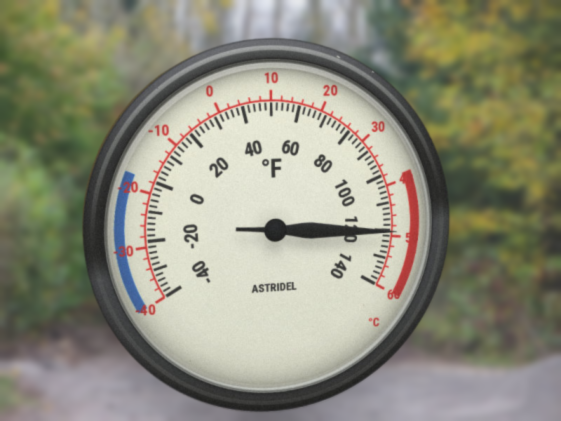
value=120 unit=°F
